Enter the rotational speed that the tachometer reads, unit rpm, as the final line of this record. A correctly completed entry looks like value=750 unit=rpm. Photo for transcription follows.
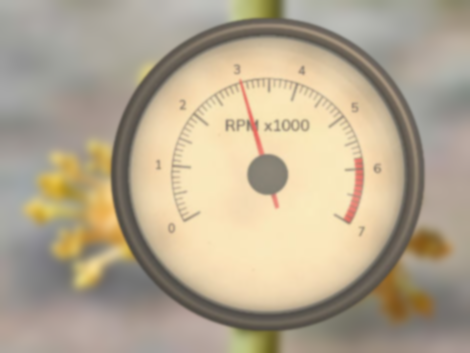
value=3000 unit=rpm
